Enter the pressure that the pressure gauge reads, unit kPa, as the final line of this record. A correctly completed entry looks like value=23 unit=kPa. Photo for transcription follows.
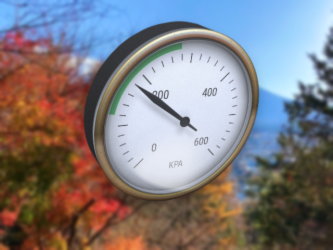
value=180 unit=kPa
